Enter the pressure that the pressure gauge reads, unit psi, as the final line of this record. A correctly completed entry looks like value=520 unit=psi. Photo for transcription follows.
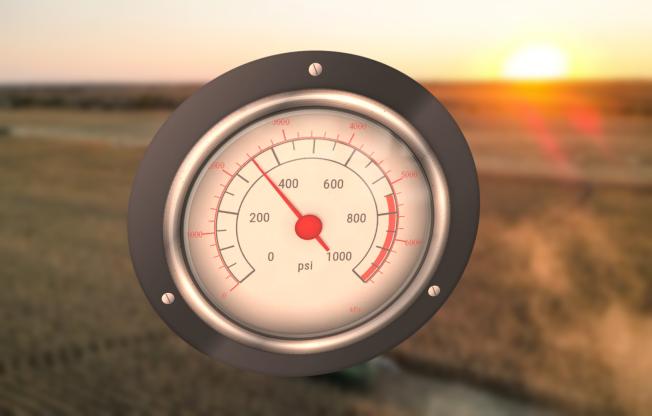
value=350 unit=psi
